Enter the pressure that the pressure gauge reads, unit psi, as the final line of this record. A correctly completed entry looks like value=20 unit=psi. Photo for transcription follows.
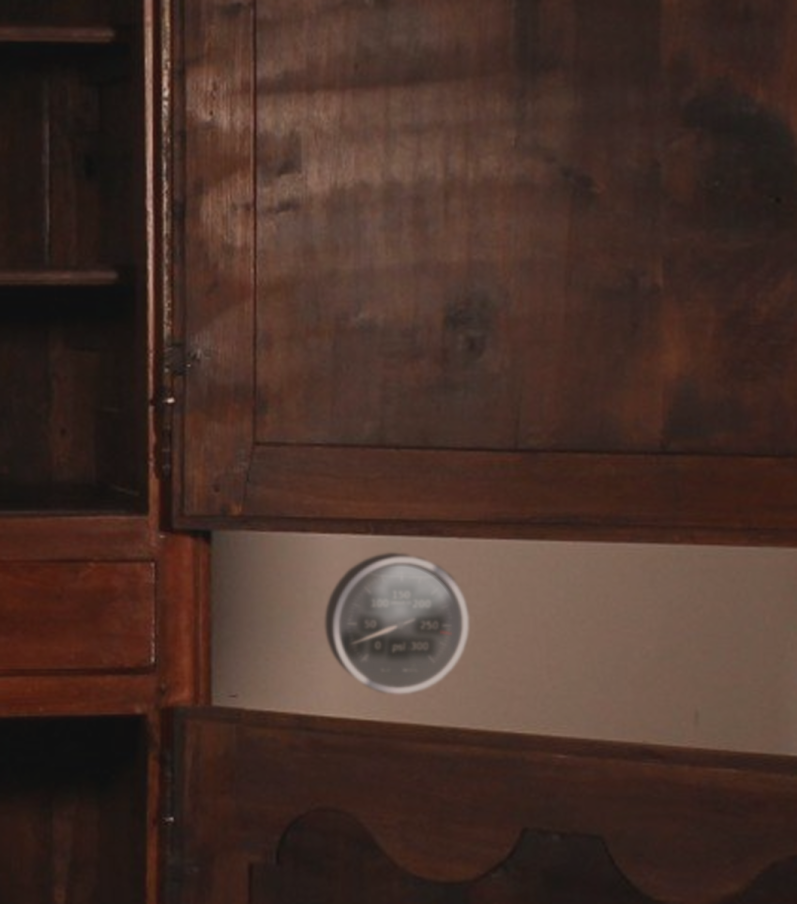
value=25 unit=psi
